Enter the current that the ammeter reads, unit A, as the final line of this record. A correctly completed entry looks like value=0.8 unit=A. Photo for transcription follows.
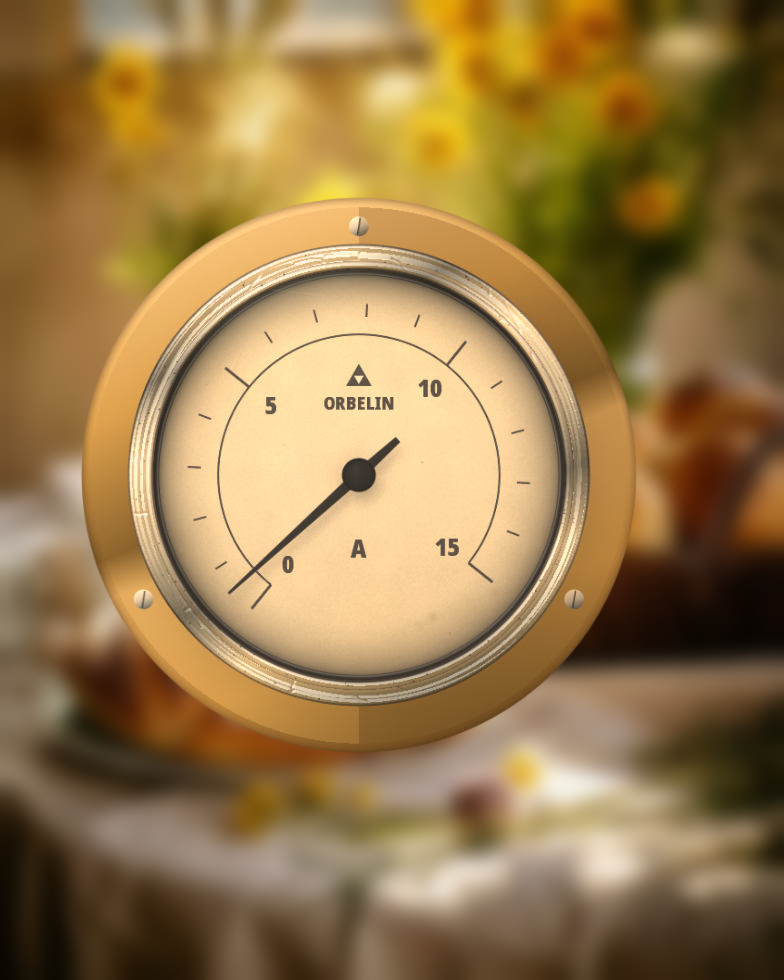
value=0.5 unit=A
